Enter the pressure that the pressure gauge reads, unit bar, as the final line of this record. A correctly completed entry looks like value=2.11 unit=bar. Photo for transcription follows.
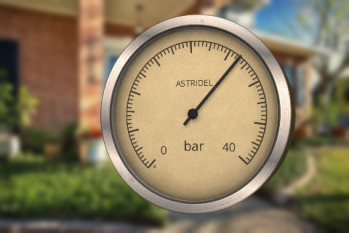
value=26.5 unit=bar
